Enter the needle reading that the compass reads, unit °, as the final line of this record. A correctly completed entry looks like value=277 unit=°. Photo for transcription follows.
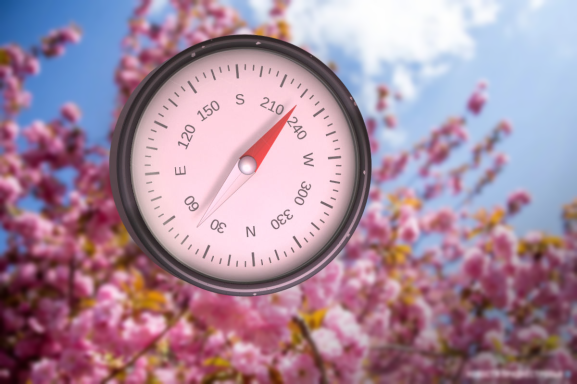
value=225 unit=°
